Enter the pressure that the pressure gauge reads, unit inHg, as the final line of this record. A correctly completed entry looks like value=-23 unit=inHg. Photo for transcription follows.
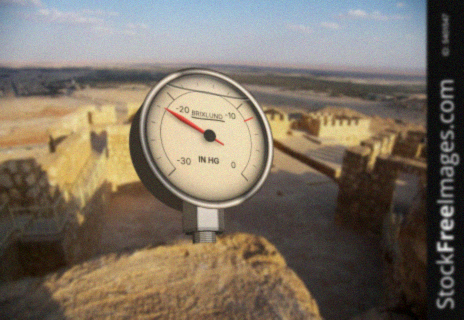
value=-22 unit=inHg
